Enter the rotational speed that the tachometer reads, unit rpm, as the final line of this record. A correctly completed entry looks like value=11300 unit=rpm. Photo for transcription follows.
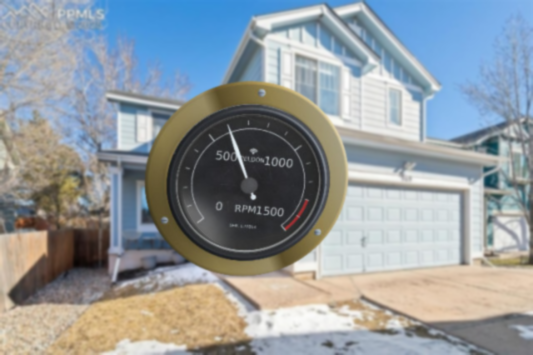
value=600 unit=rpm
